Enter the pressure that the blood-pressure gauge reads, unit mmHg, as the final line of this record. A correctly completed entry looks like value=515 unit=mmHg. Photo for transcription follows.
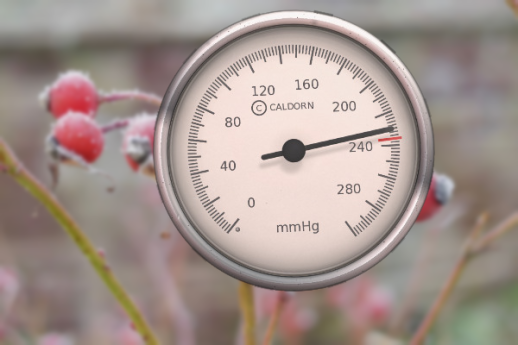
value=230 unit=mmHg
